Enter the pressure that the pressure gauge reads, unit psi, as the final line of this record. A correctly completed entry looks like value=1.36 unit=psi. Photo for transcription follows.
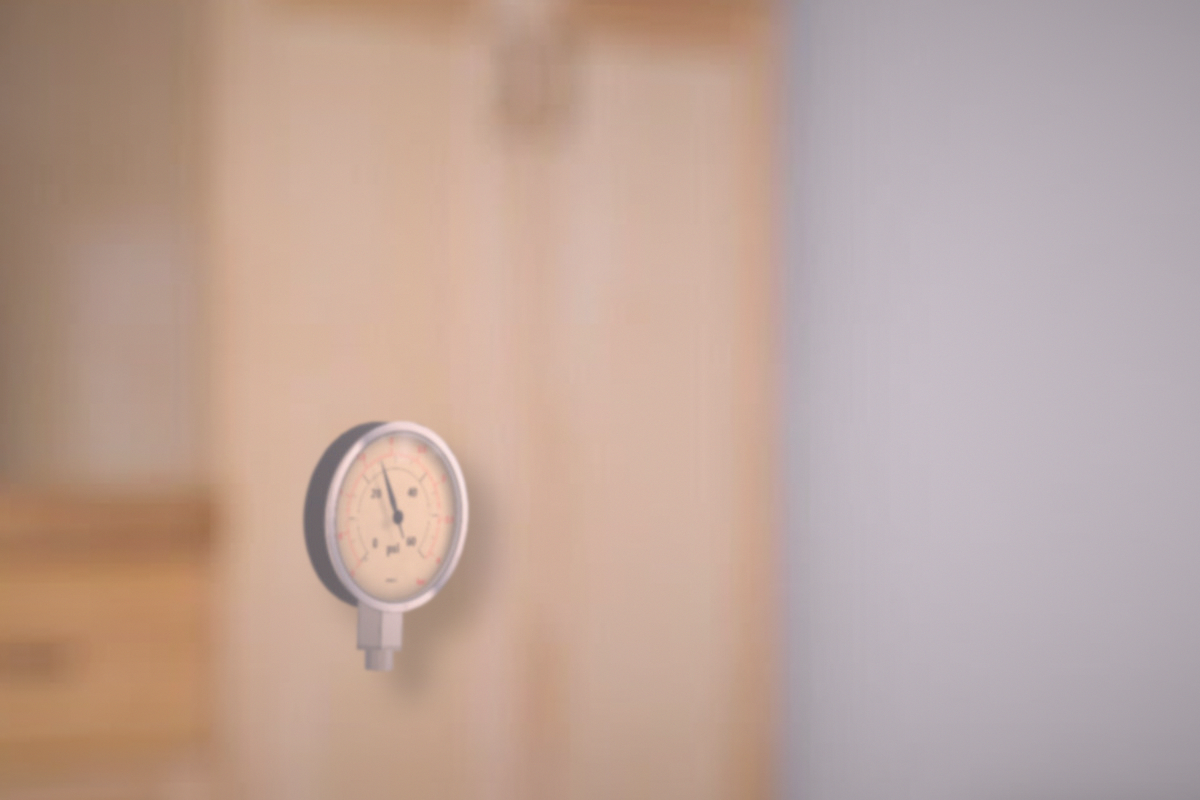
value=25 unit=psi
